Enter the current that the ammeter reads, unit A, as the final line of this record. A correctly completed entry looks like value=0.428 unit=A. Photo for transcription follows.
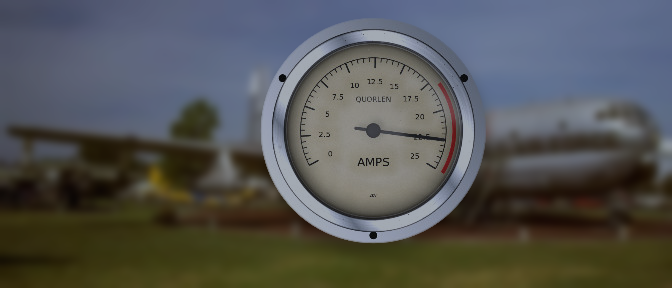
value=22.5 unit=A
